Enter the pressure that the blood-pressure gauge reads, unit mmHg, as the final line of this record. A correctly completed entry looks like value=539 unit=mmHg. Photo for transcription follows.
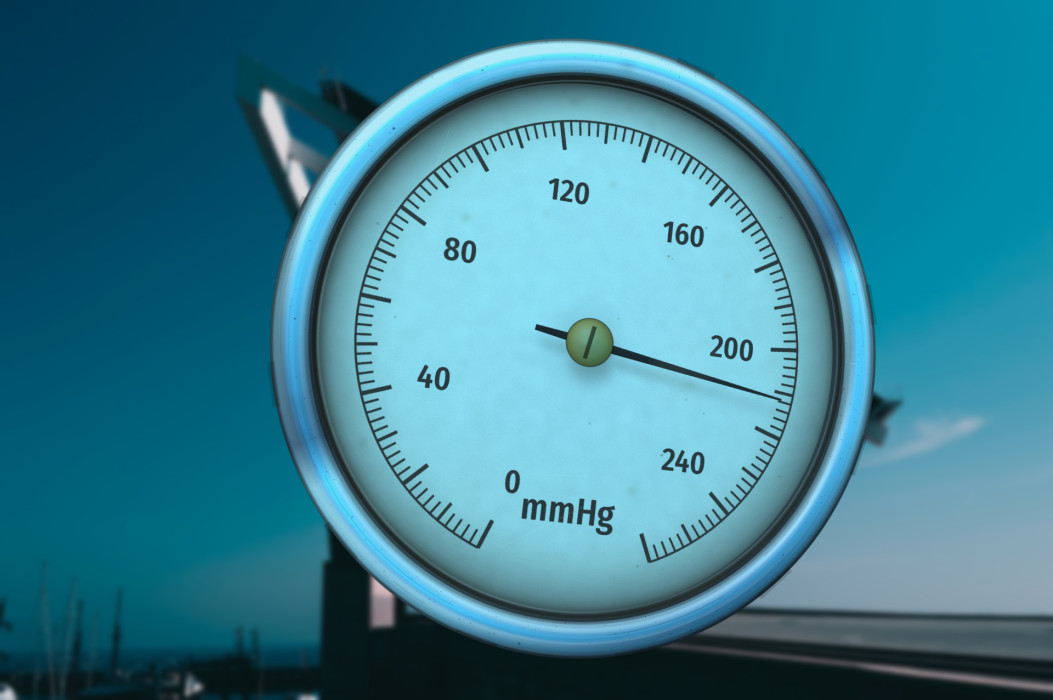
value=212 unit=mmHg
